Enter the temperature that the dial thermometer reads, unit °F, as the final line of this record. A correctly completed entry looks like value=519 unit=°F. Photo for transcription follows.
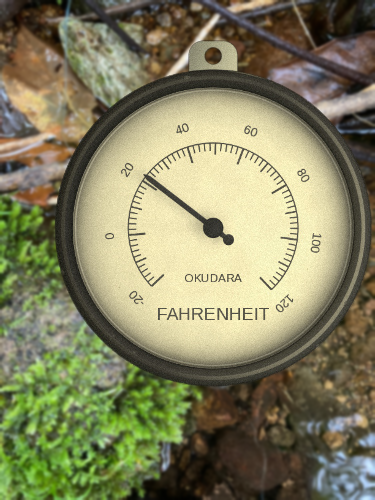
value=22 unit=°F
